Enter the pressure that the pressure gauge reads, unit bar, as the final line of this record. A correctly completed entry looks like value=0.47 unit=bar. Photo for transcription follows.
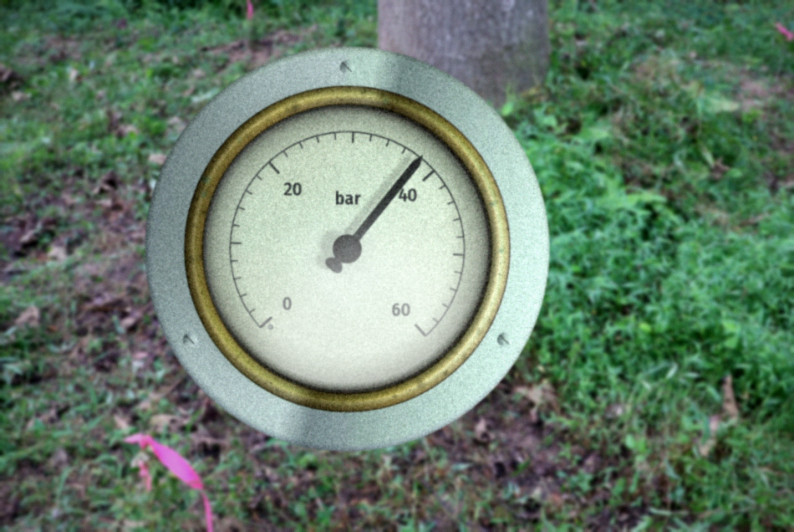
value=38 unit=bar
